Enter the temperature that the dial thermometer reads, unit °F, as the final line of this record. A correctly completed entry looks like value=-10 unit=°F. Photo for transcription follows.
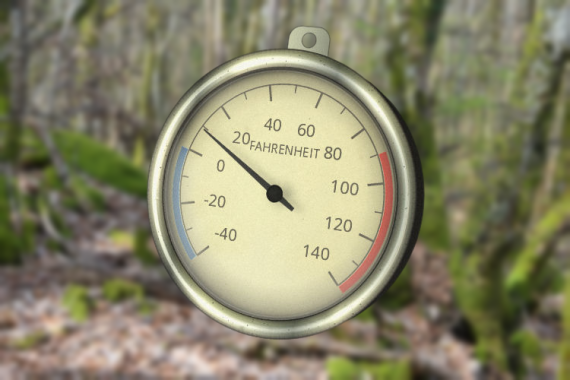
value=10 unit=°F
